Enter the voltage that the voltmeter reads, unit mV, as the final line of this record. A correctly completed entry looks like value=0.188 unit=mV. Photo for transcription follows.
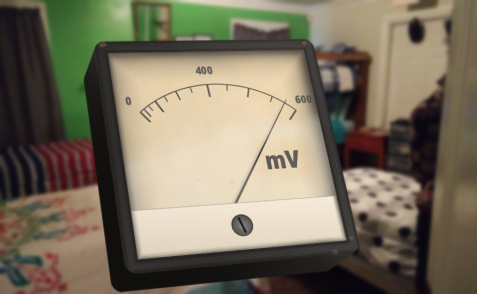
value=575 unit=mV
